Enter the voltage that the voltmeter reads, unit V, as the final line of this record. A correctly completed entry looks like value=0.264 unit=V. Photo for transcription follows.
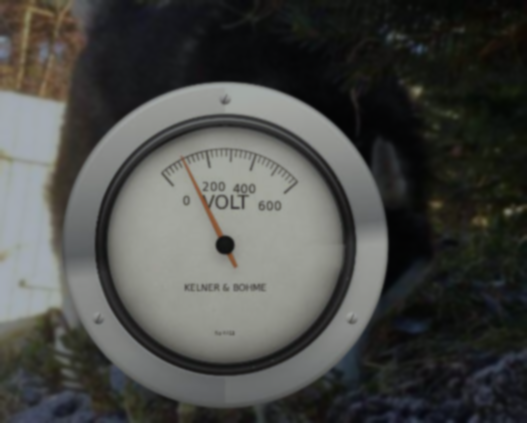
value=100 unit=V
